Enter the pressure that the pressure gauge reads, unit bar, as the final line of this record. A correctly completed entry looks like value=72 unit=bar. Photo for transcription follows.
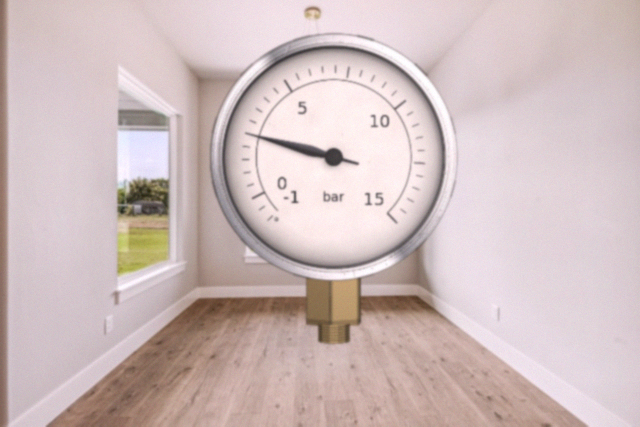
value=2.5 unit=bar
